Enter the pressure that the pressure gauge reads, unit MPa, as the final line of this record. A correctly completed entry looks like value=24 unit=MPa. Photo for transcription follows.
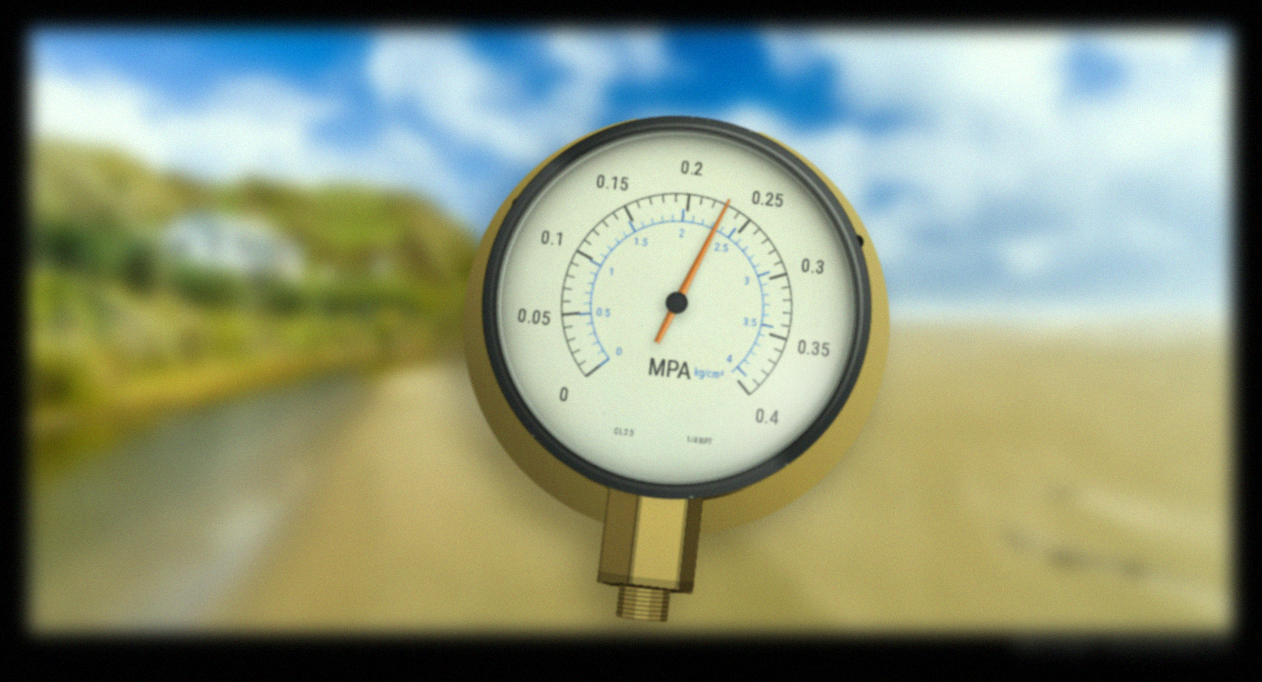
value=0.23 unit=MPa
